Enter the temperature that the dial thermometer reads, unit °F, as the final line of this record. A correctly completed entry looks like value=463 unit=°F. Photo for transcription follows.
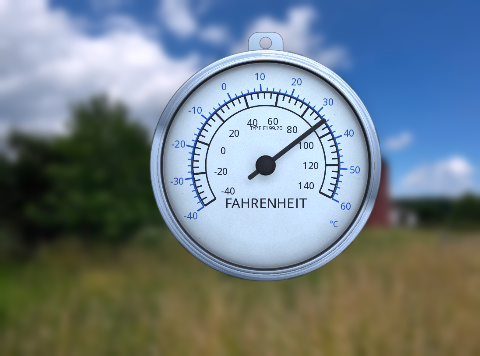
value=92 unit=°F
